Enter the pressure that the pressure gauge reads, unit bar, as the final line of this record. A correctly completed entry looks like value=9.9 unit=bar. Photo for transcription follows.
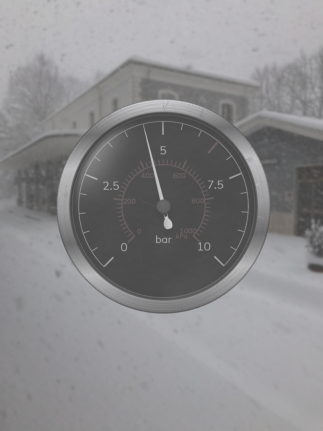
value=4.5 unit=bar
